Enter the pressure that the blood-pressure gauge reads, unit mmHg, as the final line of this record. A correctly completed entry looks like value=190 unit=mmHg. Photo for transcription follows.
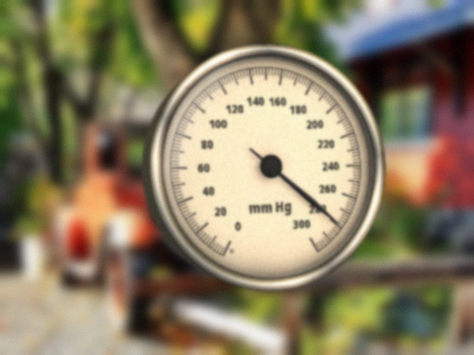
value=280 unit=mmHg
